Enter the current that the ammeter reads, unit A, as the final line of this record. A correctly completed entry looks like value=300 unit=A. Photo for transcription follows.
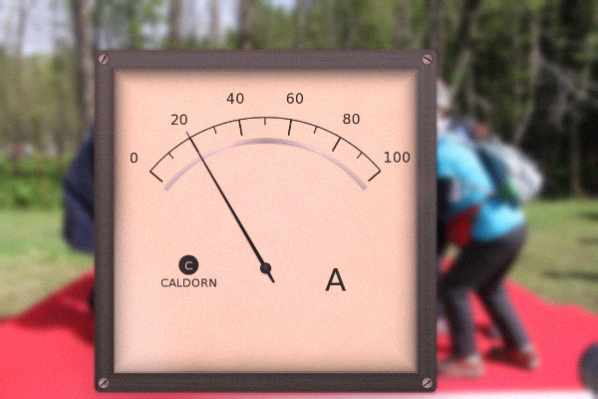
value=20 unit=A
